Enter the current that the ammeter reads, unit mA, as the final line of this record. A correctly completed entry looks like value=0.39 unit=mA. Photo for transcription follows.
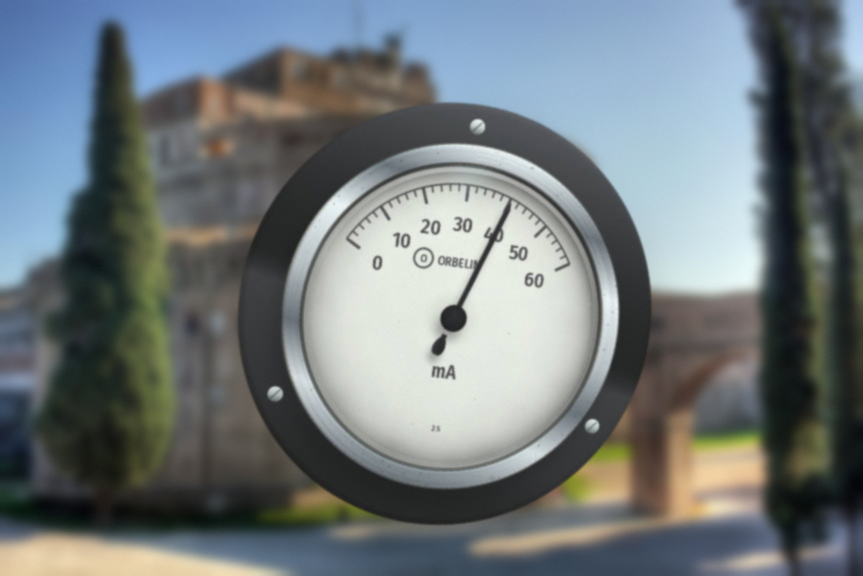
value=40 unit=mA
